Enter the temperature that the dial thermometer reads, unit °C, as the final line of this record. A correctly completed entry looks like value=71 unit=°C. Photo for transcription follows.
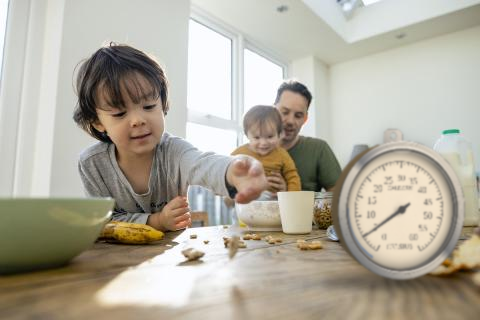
value=5 unit=°C
